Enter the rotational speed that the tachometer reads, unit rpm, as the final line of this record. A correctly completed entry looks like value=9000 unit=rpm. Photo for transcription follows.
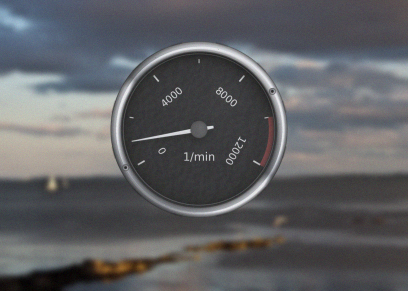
value=1000 unit=rpm
